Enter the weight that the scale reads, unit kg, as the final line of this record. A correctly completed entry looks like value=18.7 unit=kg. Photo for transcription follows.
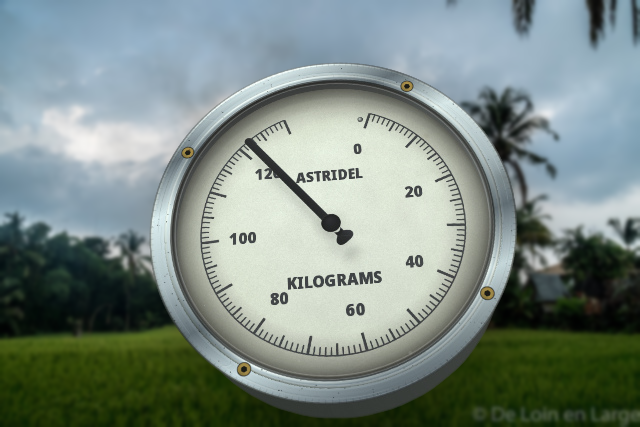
value=122 unit=kg
